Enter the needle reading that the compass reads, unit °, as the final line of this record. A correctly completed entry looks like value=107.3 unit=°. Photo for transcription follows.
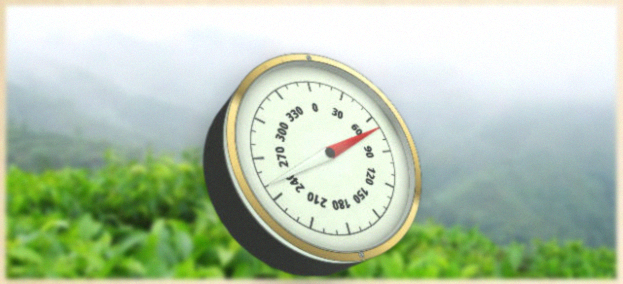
value=70 unit=°
